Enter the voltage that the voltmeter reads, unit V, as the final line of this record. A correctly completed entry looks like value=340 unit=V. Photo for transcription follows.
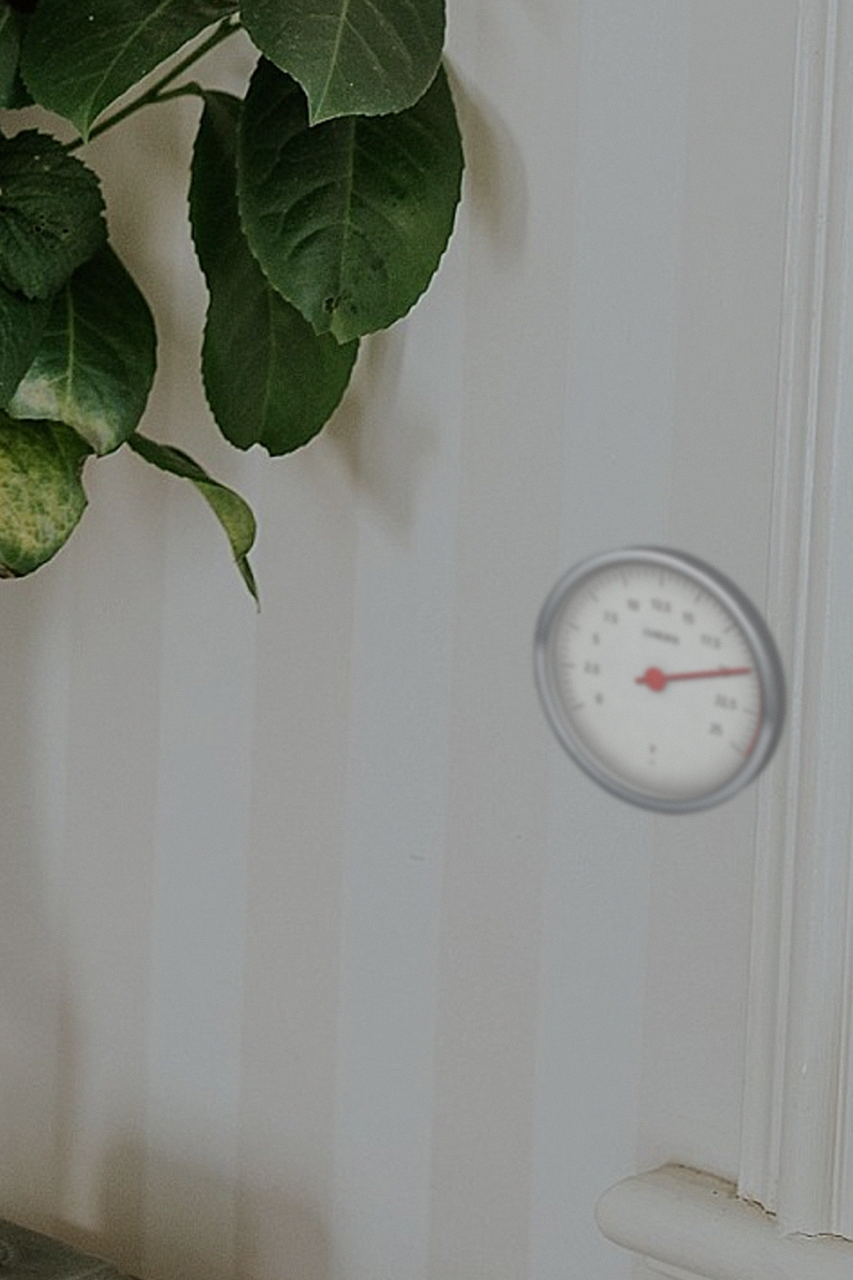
value=20 unit=V
